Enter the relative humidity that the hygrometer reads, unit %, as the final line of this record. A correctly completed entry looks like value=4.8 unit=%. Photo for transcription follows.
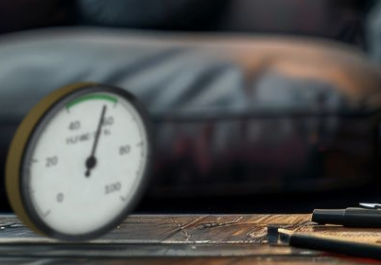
value=55 unit=%
